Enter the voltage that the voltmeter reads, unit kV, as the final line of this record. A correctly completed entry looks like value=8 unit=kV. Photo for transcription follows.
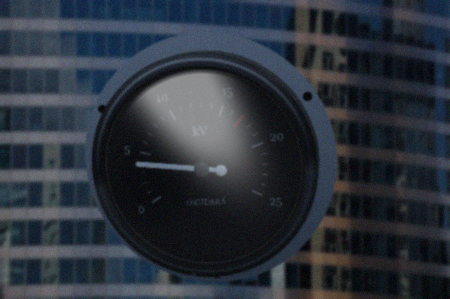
value=4 unit=kV
